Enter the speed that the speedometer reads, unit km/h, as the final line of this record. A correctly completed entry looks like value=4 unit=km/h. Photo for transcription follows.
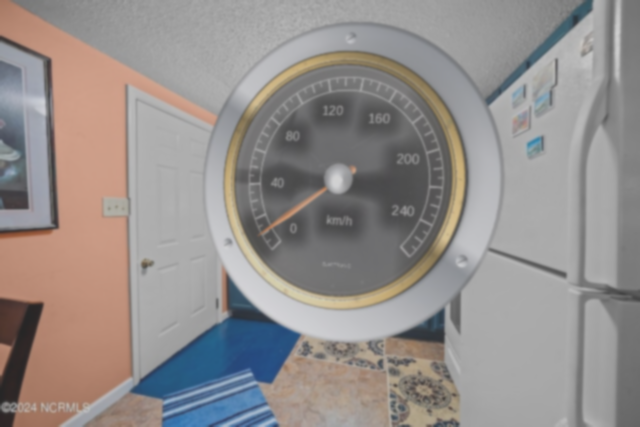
value=10 unit=km/h
